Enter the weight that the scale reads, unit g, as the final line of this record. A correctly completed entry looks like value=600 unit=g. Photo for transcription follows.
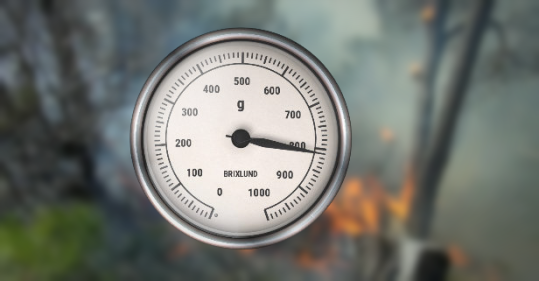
value=810 unit=g
